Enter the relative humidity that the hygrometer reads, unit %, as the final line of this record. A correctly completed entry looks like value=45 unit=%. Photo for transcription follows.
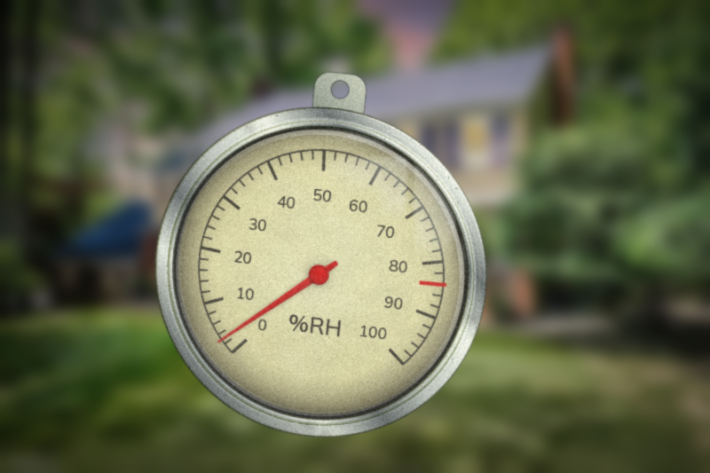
value=3 unit=%
